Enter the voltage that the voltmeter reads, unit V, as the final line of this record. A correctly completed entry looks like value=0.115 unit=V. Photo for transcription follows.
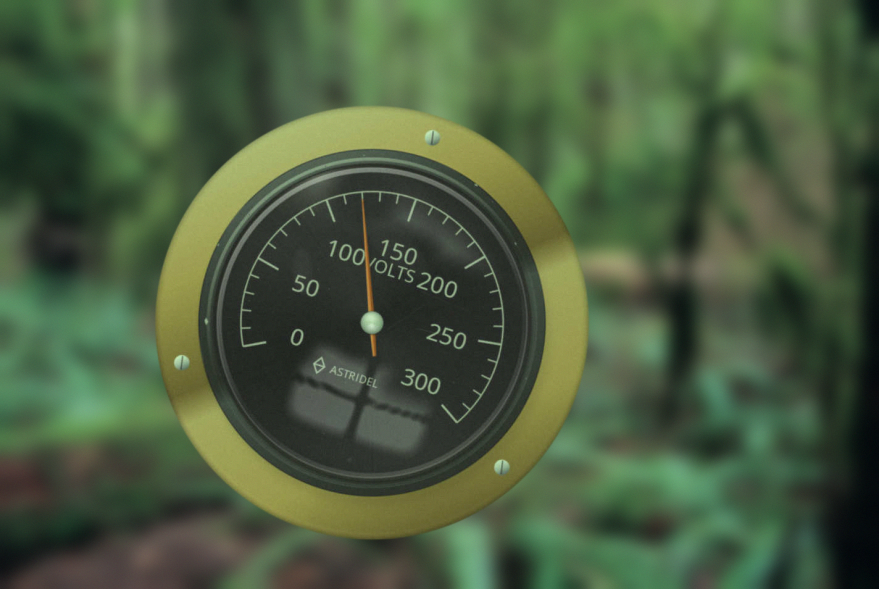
value=120 unit=V
